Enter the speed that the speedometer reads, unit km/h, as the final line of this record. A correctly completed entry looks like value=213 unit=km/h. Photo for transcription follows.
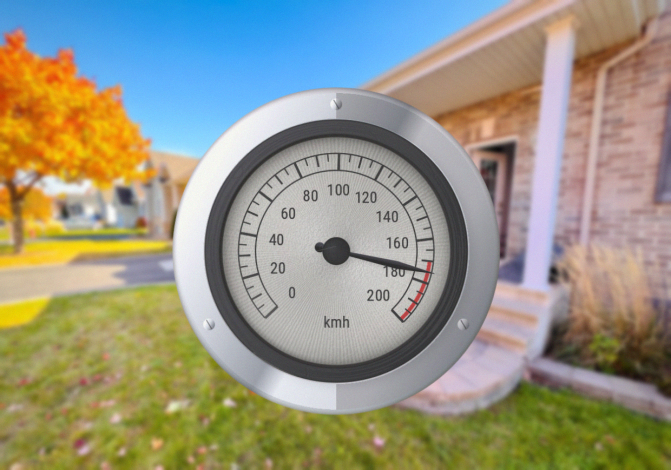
value=175 unit=km/h
